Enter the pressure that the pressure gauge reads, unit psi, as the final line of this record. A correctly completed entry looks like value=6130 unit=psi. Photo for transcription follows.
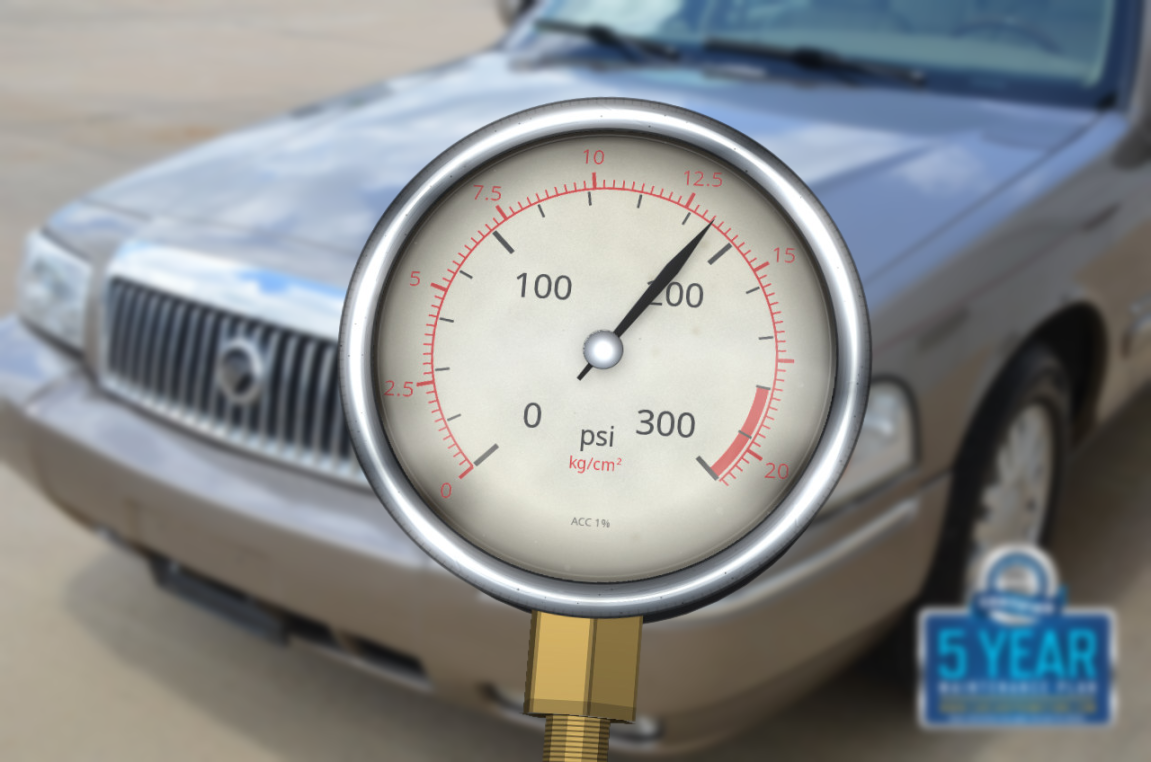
value=190 unit=psi
